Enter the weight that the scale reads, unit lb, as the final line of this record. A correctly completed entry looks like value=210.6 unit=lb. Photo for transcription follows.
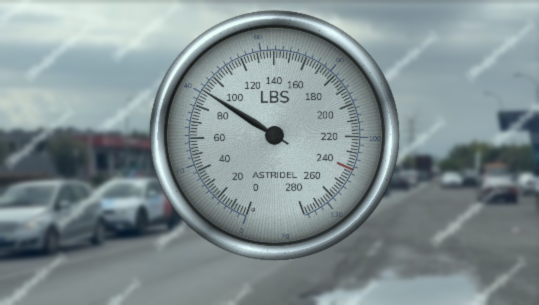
value=90 unit=lb
